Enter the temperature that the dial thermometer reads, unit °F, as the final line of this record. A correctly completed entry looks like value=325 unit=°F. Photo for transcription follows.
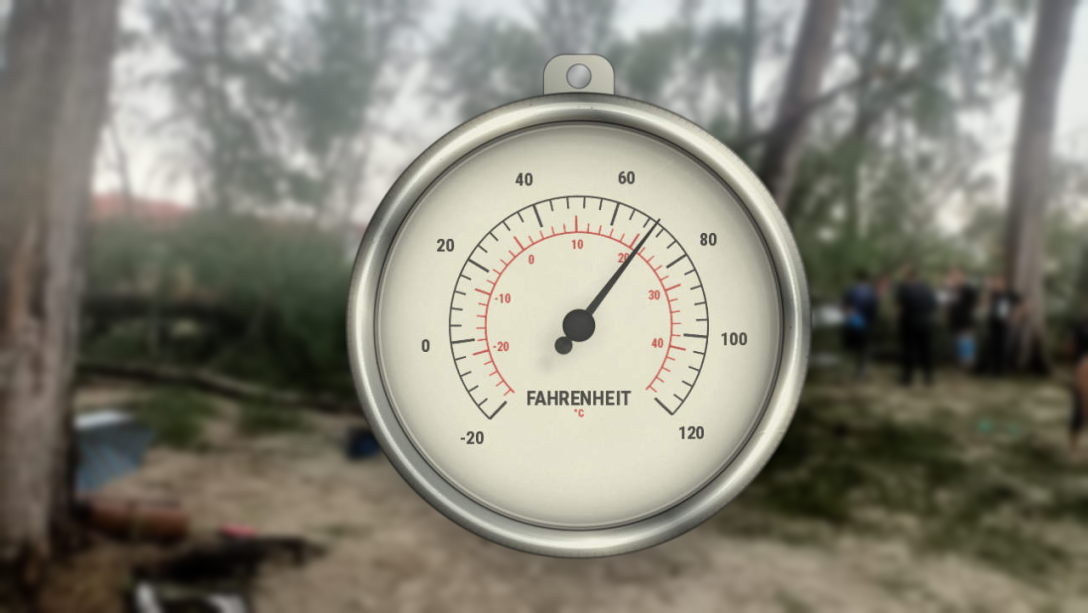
value=70 unit=°F
